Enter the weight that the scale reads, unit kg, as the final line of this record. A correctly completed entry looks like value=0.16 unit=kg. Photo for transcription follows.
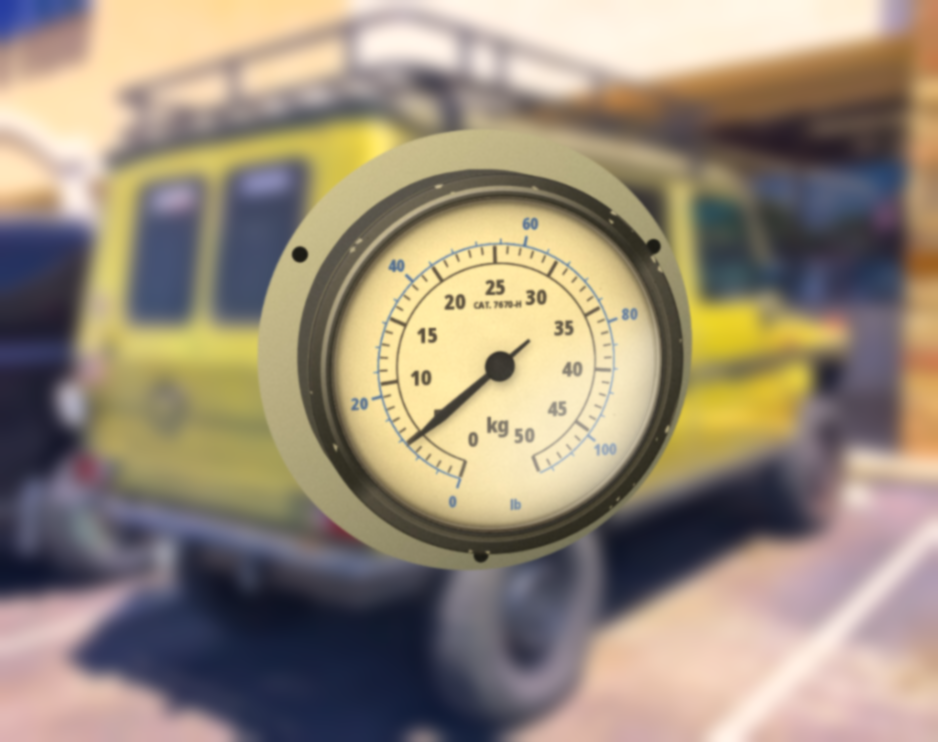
value=5 unit=kg
